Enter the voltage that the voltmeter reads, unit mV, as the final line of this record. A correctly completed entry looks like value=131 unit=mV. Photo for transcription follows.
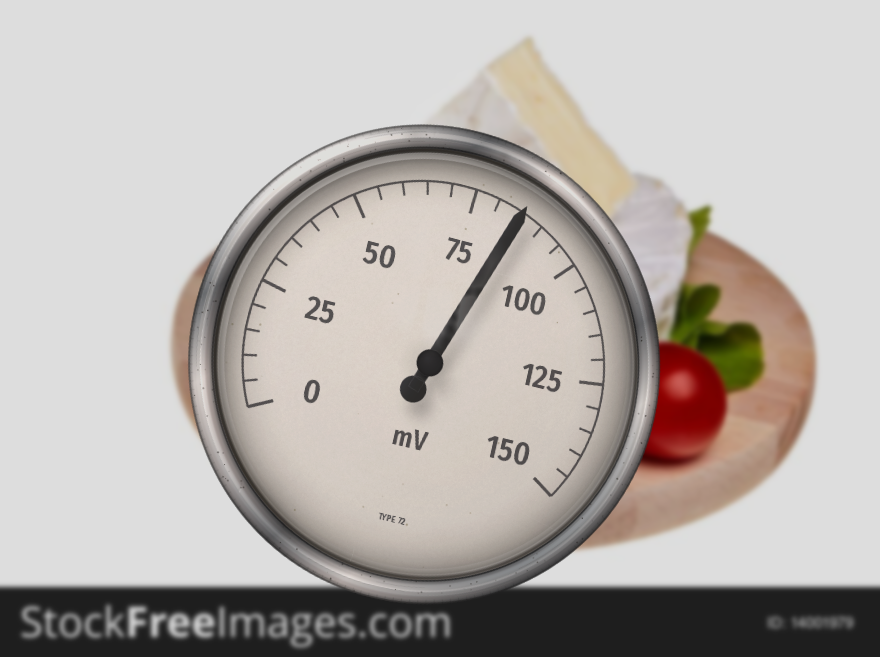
value=85 unit=mV
